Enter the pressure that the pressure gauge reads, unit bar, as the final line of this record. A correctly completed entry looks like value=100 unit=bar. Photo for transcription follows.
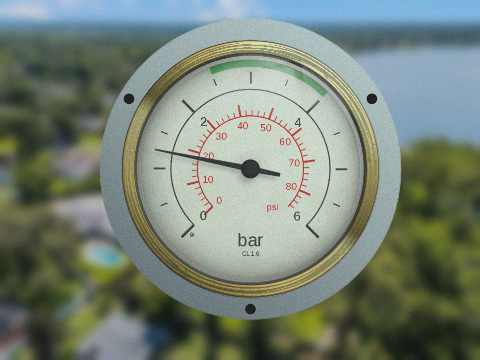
value=1.25 unit=bar
